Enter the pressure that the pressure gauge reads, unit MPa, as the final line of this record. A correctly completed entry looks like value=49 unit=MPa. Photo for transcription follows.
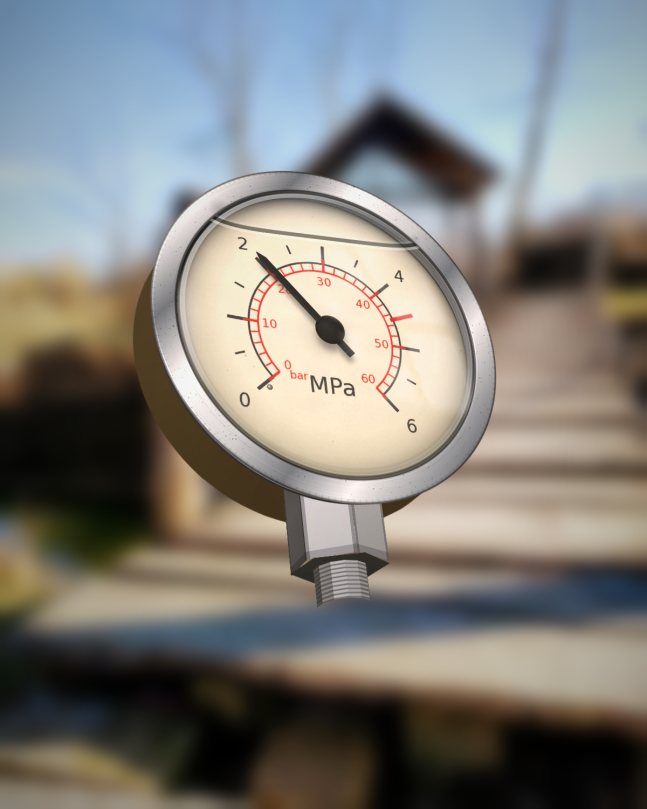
value=2 unit=MPa
